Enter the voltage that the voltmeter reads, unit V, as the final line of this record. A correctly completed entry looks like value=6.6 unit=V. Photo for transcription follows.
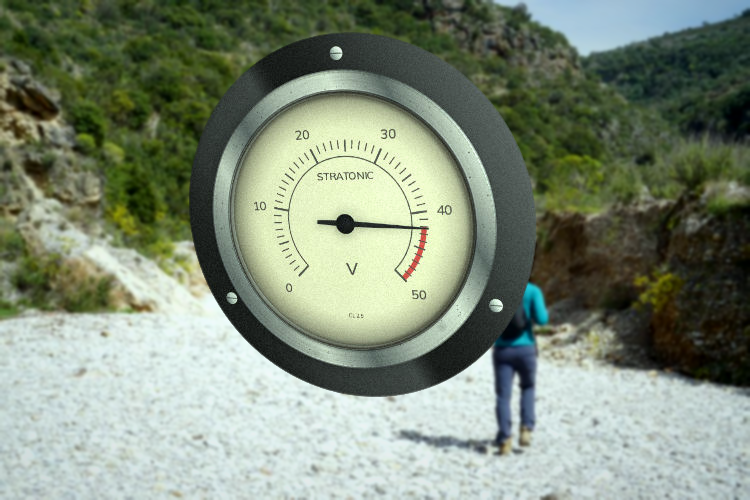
value=42 unit=V
